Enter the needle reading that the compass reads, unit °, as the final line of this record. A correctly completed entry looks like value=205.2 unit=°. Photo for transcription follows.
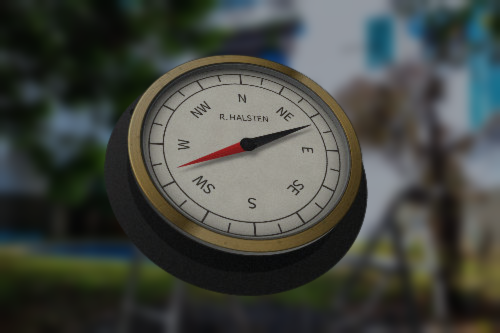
value=247.5 unit=°
